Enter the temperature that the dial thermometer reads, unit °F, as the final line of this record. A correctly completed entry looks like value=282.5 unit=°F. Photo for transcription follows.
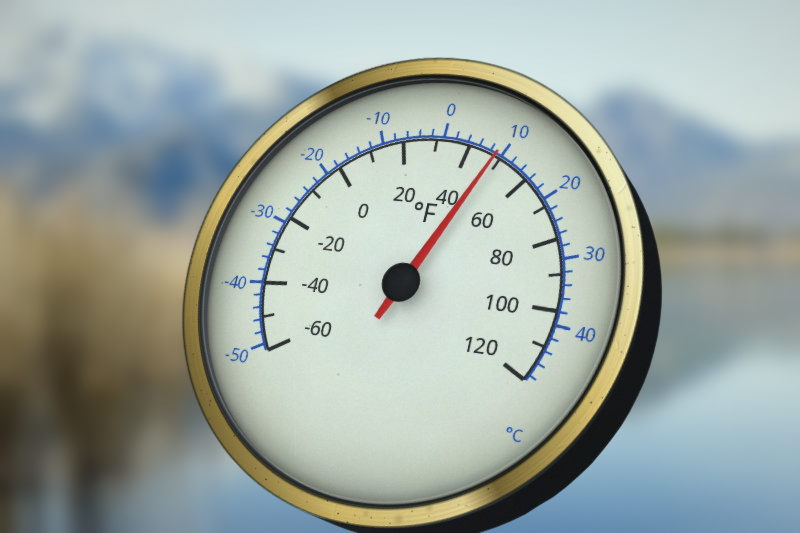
value=50 unit=°F
